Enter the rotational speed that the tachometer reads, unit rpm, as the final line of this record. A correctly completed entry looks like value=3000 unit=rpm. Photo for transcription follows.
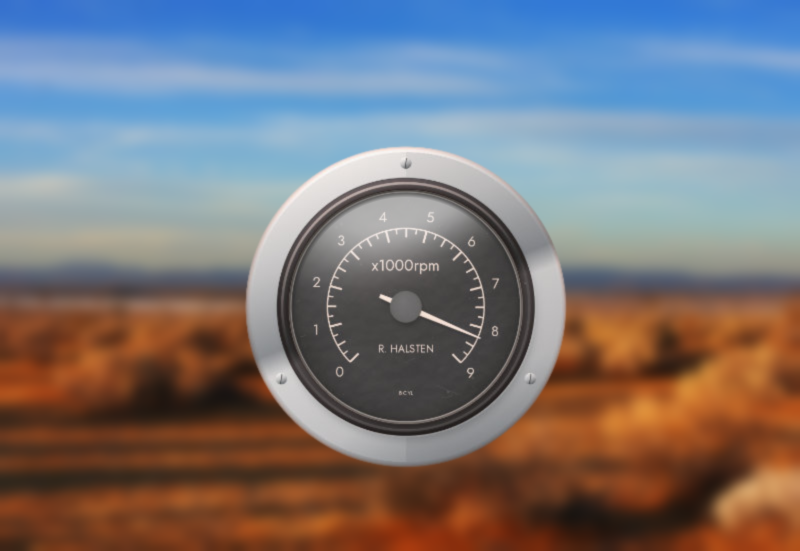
value=8250 unit=rpm
